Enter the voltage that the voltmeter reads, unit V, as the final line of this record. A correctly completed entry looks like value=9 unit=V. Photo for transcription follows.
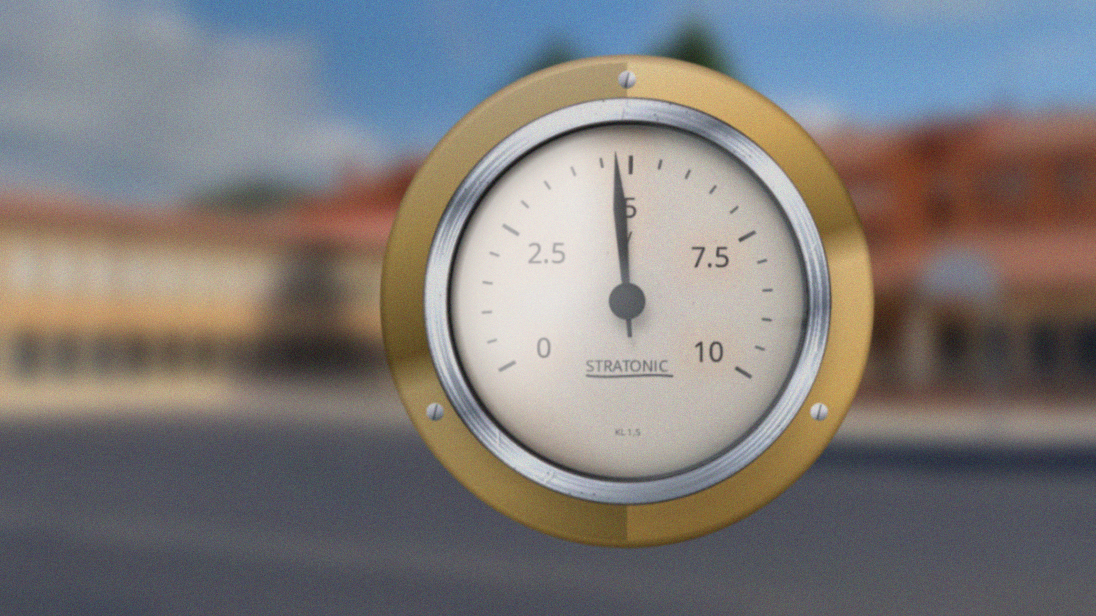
value=4.75 unit=V
